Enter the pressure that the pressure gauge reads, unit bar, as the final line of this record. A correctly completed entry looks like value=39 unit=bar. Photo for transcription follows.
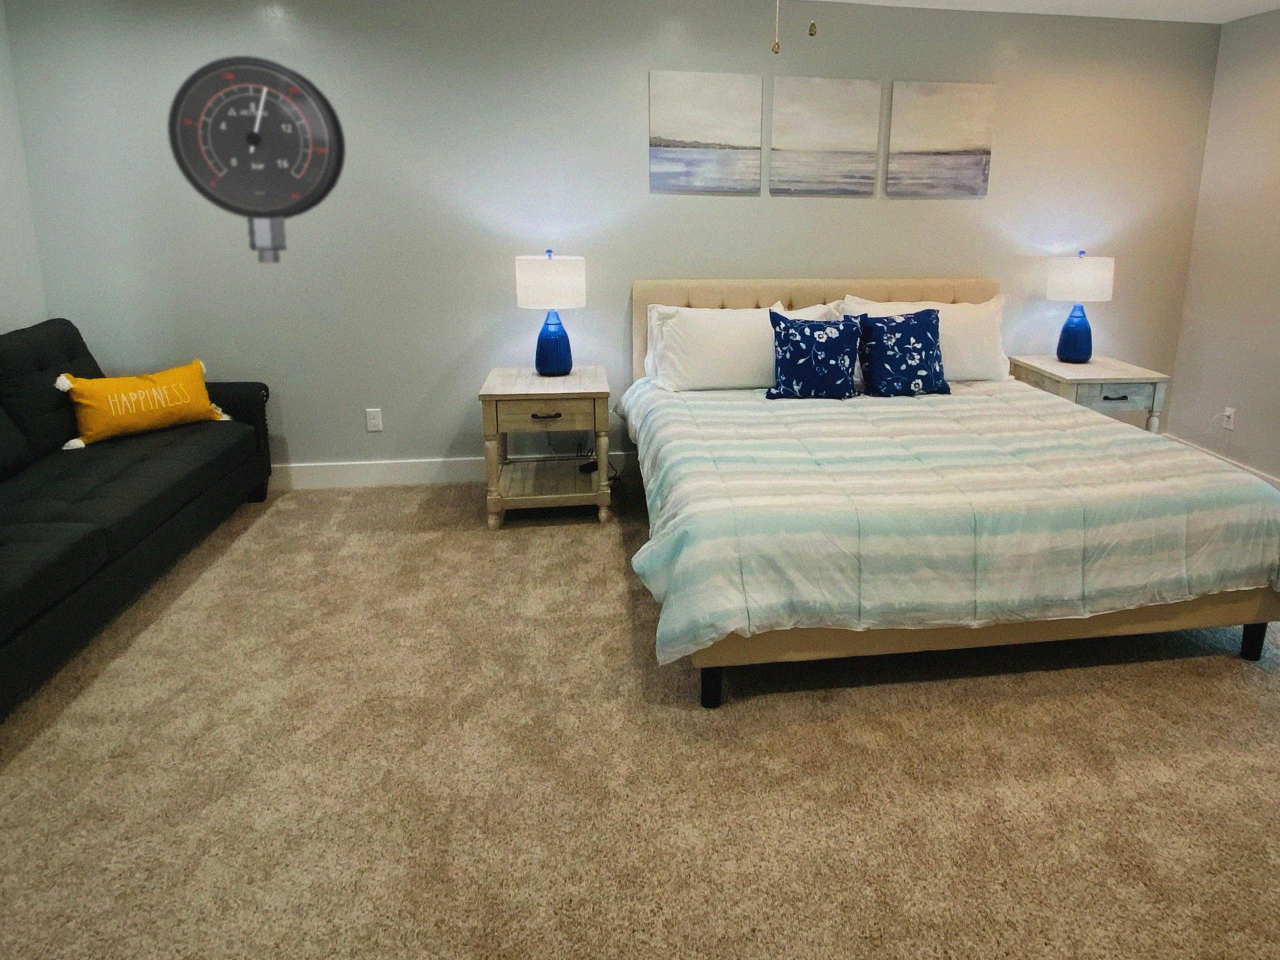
value=9 unit=bar
